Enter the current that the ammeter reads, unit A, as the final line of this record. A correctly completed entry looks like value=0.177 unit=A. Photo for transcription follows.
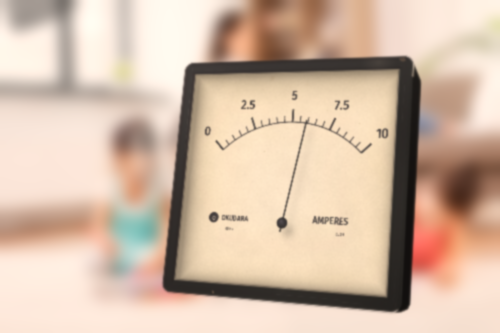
value=6 unit=A
